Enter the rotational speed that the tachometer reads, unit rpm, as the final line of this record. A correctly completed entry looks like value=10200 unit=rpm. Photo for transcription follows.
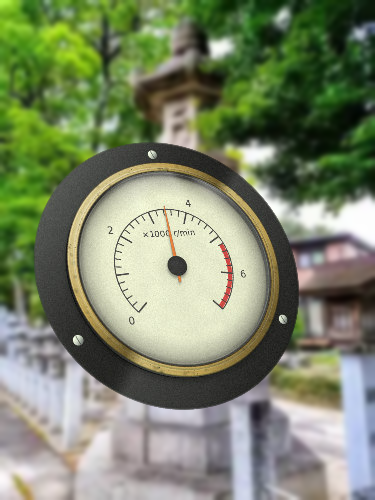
value=3400 unit=rpm
